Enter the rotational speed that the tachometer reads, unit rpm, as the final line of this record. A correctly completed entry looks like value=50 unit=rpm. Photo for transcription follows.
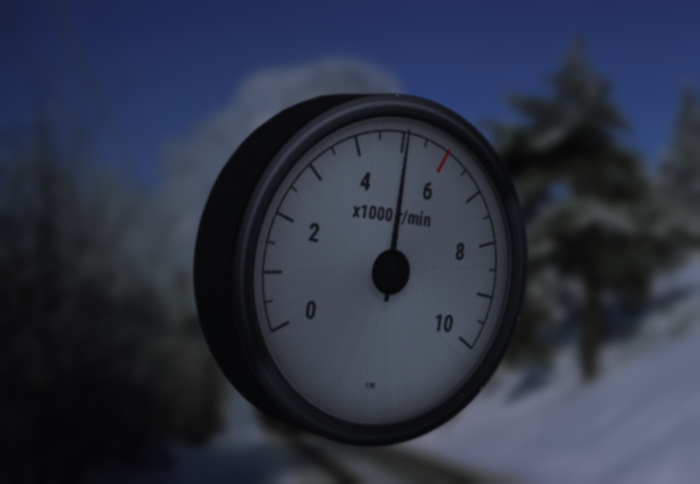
value=5000 unit=rpm
